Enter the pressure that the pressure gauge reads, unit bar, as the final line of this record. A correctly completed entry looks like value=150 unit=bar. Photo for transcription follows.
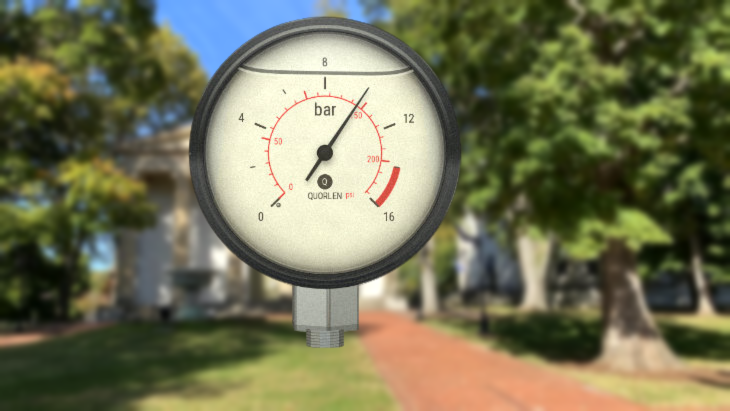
value=10 unit=bar
